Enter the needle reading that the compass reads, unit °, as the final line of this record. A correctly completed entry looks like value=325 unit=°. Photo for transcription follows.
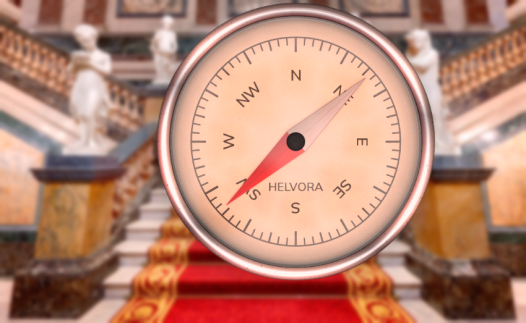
value=227.5 unit=°
